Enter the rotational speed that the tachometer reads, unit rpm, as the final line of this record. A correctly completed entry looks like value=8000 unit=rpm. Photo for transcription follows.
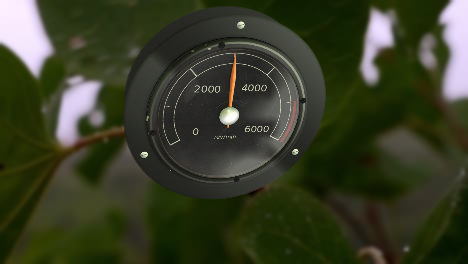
value=3000 unit=rpm
